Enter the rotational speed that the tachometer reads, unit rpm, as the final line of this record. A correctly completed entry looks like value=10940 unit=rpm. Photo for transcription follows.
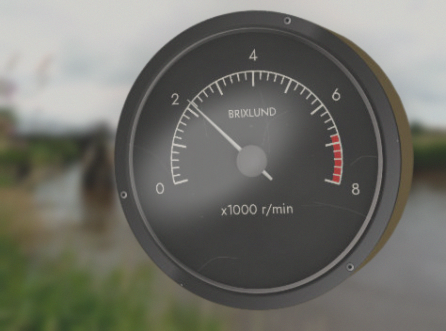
value=2200 unit=rpm
